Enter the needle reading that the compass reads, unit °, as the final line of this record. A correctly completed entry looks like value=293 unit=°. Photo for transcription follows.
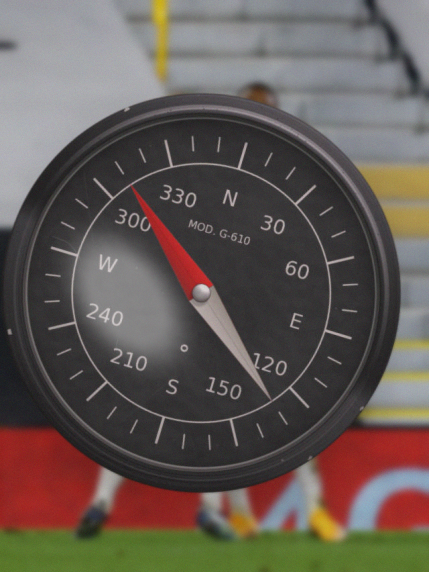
value=310 unit=°
